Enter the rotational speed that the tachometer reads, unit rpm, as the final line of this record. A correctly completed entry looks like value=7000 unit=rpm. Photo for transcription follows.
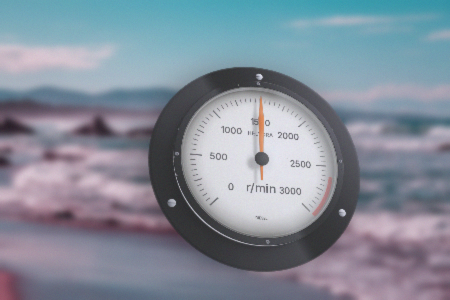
value=1500 unit=rpm
